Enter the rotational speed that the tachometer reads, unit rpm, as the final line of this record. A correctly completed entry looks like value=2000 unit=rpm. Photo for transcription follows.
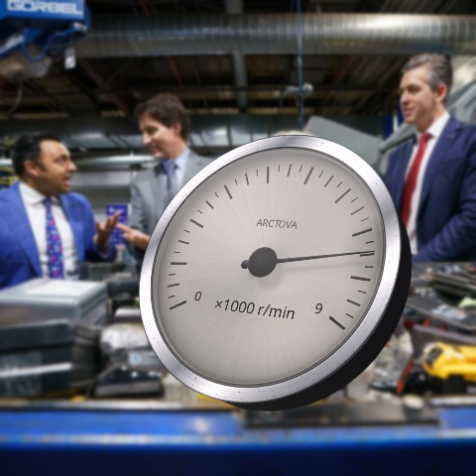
value=7500 unit=rpm
